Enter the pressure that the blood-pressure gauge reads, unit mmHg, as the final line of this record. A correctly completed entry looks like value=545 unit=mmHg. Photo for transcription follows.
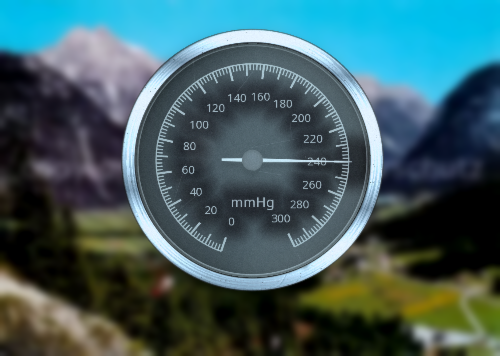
value=240 unit=mmHg
